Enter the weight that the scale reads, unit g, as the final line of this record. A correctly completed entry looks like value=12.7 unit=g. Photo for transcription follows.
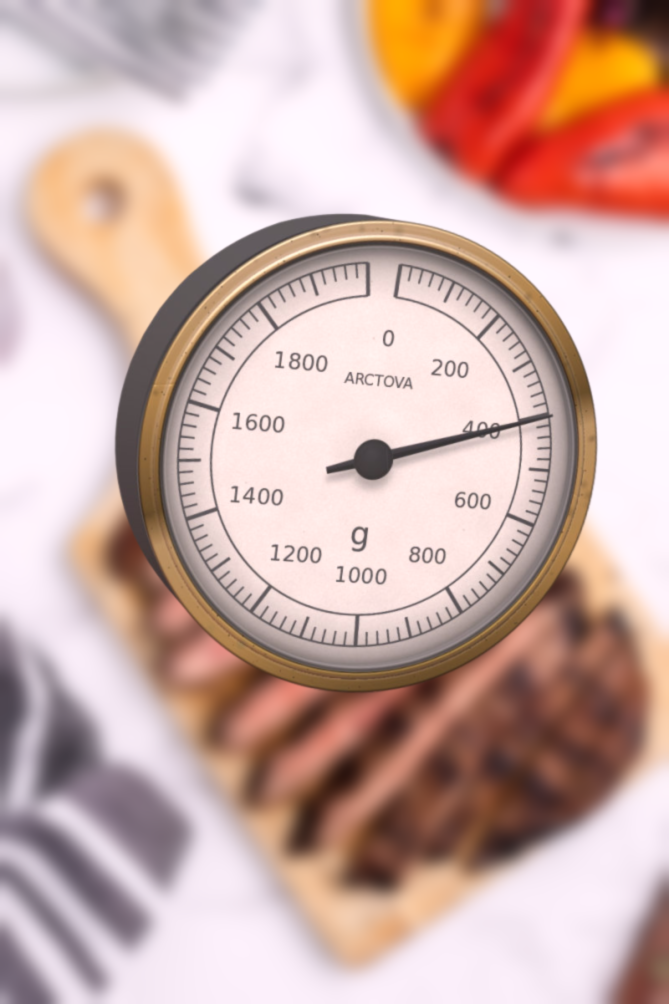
value=400 unit=g
